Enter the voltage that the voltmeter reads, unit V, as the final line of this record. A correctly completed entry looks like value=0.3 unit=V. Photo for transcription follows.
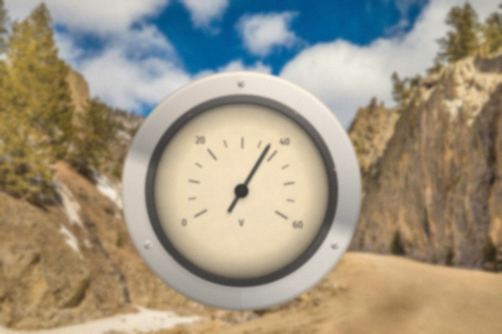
value=37.5 unit=V
